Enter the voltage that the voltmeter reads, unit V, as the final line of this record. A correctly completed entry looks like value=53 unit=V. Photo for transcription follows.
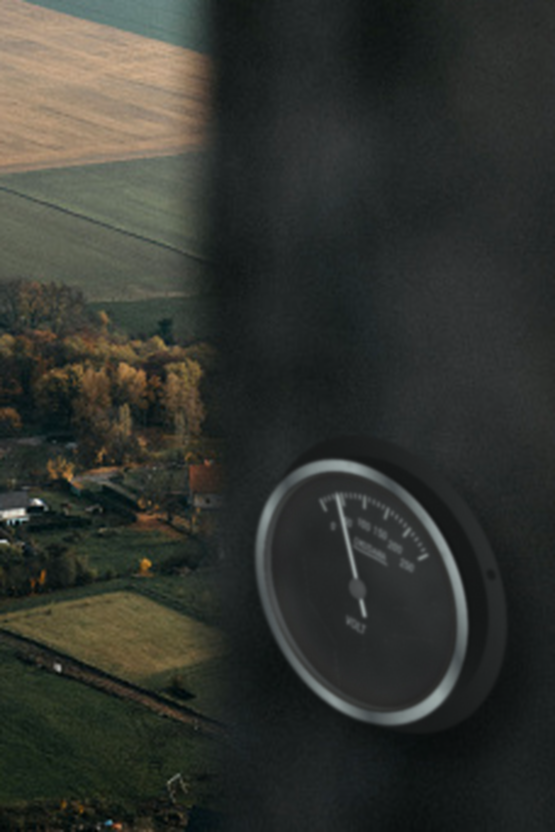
value=50 unit=V
